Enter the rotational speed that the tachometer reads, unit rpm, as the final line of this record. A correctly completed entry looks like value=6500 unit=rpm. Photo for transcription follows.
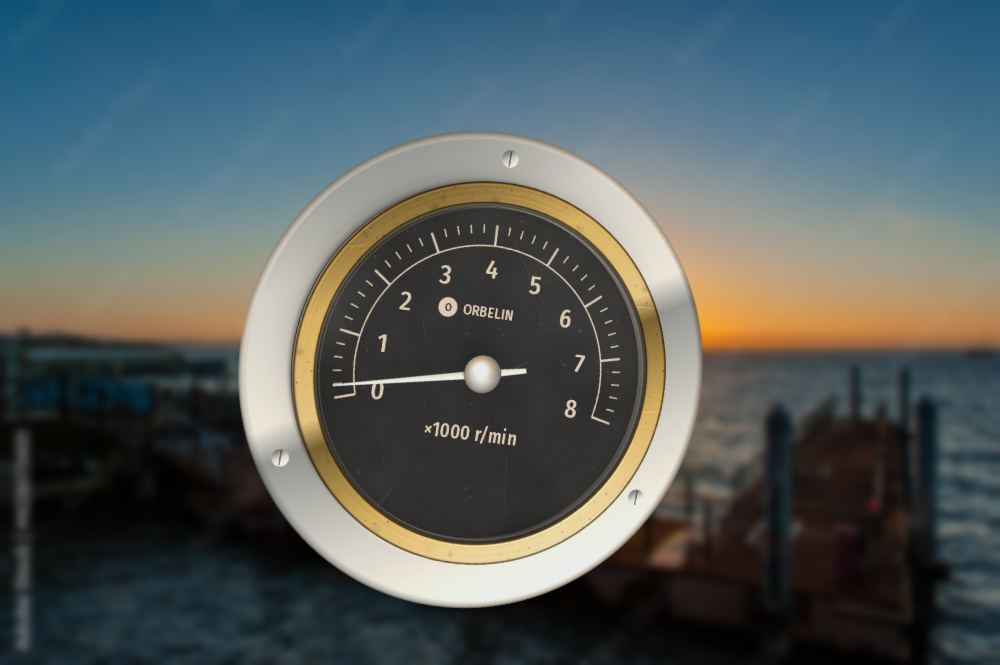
value=200 unit=rpm
